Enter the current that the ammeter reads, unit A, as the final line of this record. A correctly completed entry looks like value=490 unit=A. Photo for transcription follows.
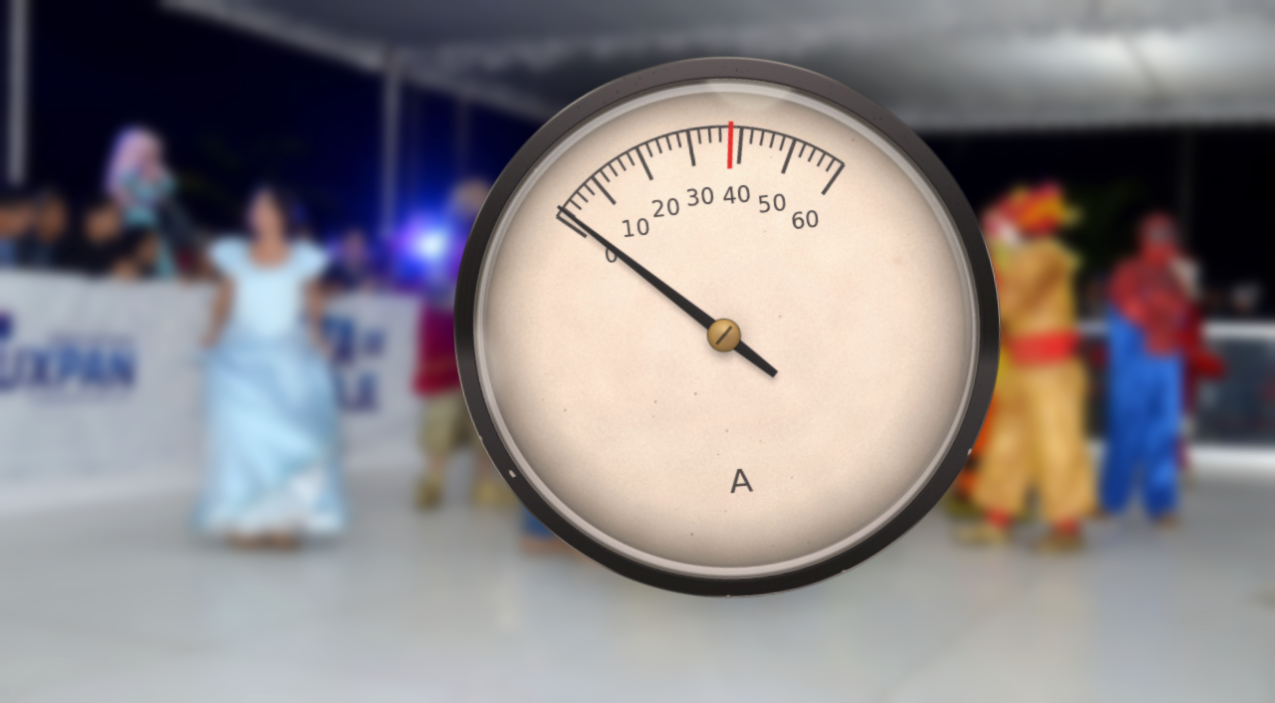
value=2 unit=A
